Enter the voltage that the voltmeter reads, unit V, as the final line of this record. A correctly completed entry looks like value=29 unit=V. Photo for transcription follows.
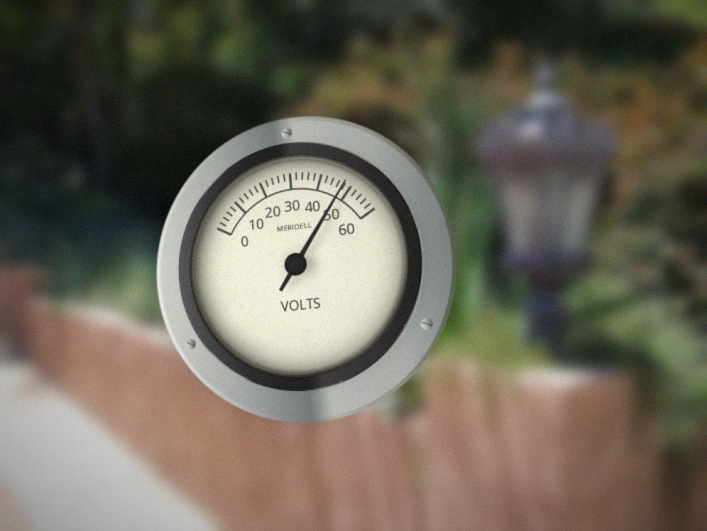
value=48 unit=V
